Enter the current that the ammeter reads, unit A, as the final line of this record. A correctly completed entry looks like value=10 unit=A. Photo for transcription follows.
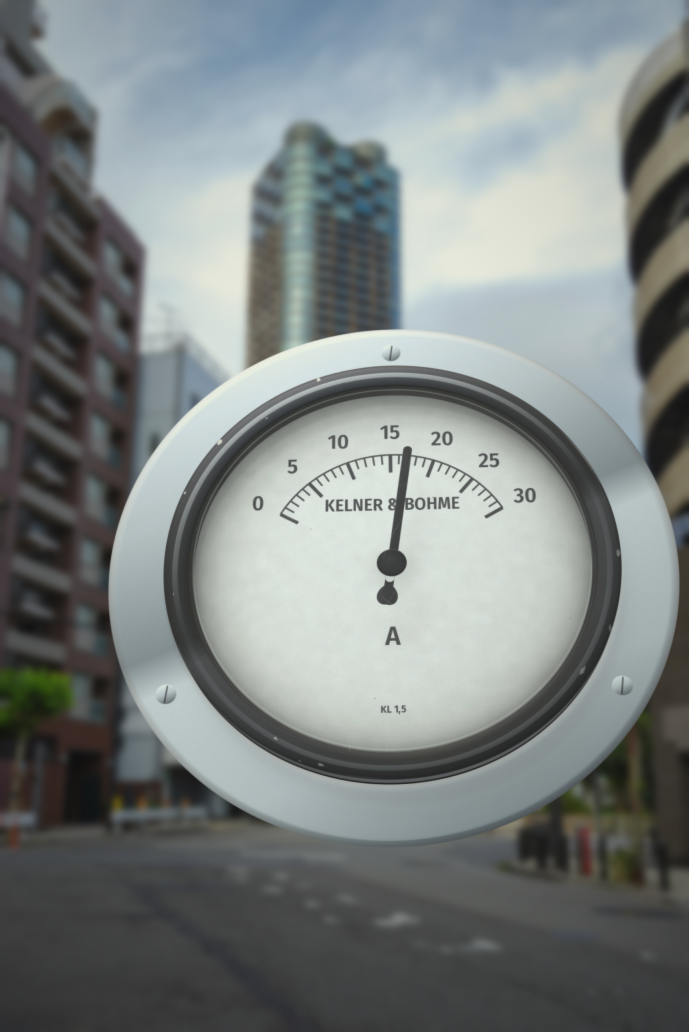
value=17 unit=A
